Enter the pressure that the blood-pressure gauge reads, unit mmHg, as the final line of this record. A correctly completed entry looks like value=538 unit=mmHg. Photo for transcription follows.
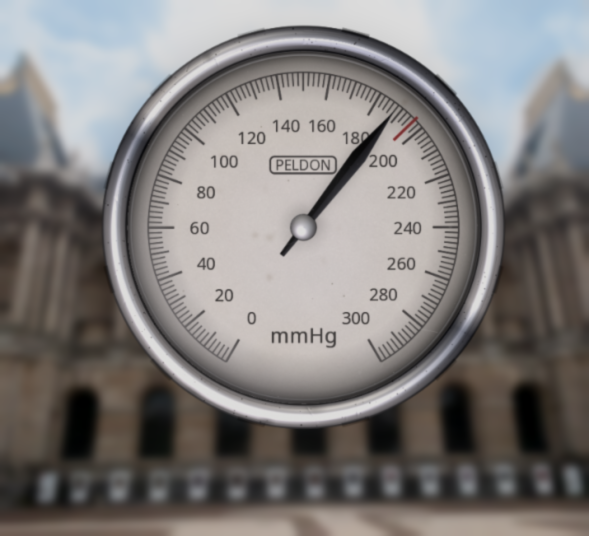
value=188 unit=mmHg
